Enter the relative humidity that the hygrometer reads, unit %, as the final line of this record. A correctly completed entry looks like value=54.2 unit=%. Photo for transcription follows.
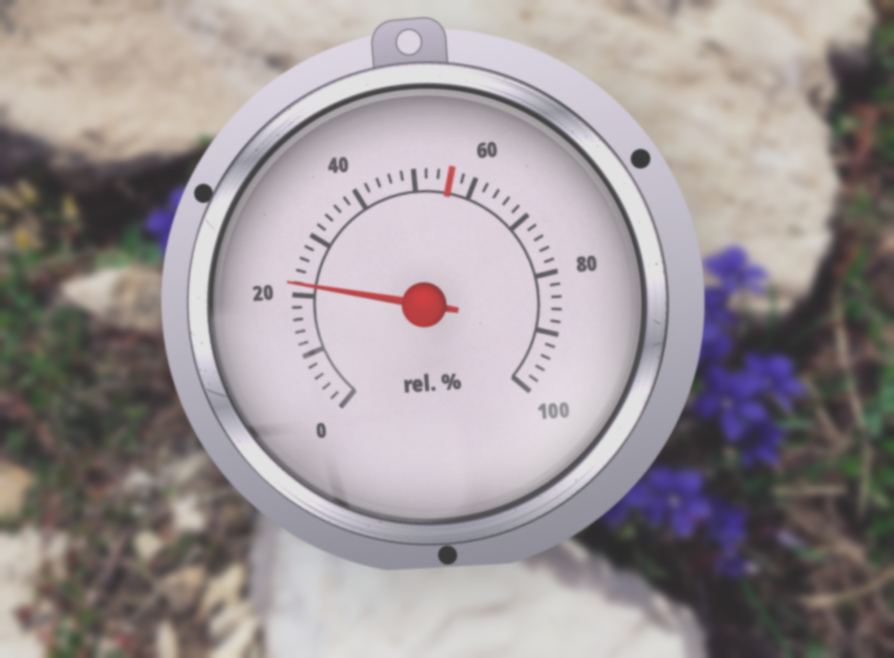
value=22 unit=%
